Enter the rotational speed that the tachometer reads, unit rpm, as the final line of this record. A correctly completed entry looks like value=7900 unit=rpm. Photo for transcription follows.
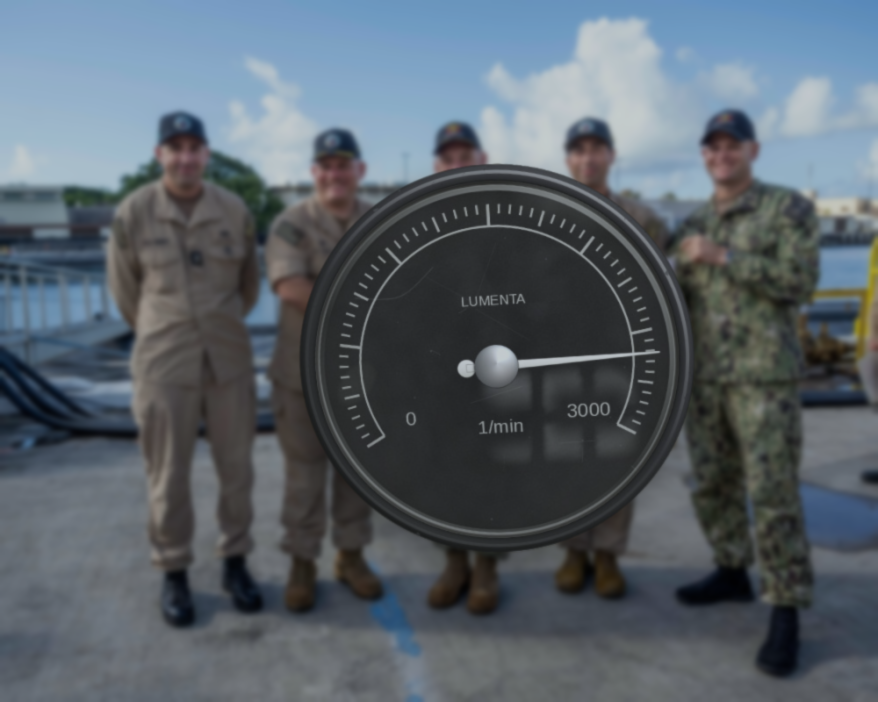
value=2600 unit=rpm
